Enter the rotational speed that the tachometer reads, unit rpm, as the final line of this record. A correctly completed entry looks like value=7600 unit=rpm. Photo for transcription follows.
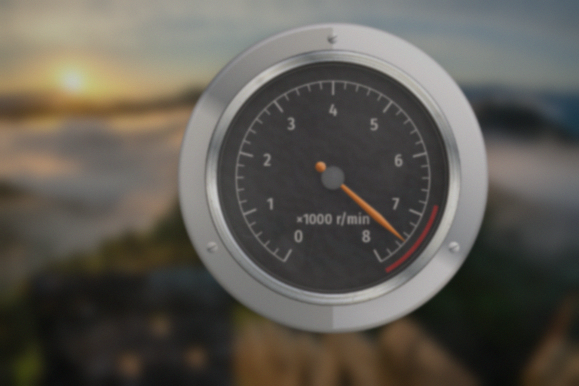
value=7500 unit=rpm
